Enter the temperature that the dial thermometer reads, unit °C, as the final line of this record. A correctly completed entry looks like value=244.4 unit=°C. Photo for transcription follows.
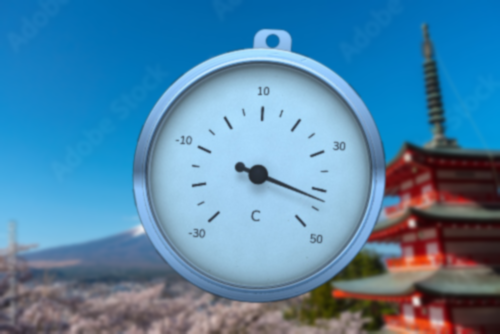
value=42.5 unit=°C
